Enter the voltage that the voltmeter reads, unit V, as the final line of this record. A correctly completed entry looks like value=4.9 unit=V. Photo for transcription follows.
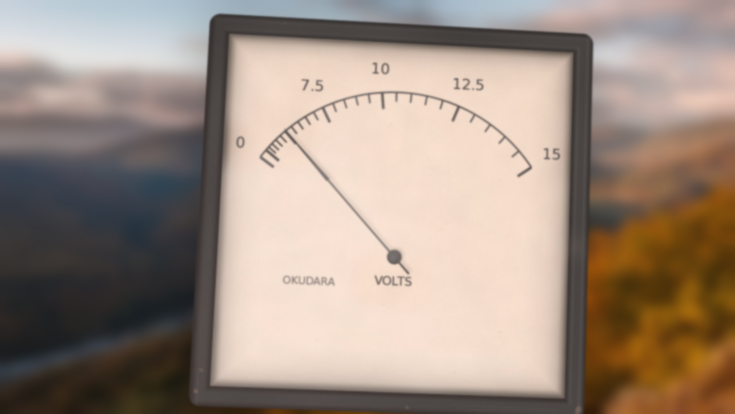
value=5 unit=V
